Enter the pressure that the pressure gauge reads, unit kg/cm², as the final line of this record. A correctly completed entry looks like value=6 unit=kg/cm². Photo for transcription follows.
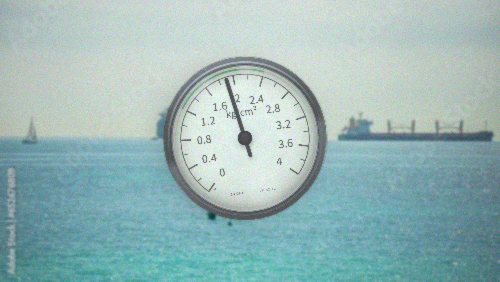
value=1.9 unit=kg/cm²
